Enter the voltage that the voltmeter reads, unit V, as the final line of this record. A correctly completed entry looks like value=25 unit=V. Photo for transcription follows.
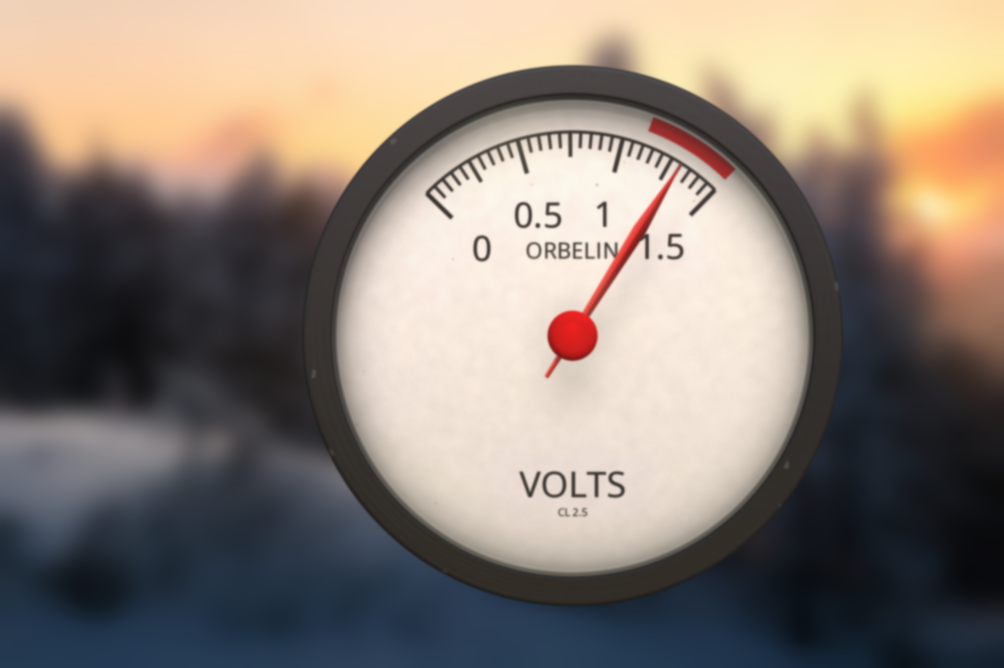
value=1.3 unit=V
